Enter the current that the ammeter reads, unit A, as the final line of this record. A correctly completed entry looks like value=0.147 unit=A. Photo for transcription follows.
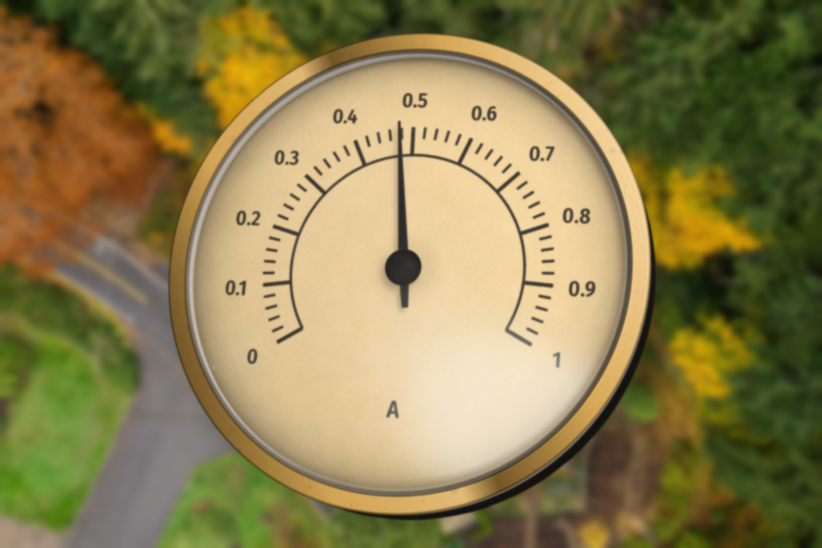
value=0.48 unit=A
